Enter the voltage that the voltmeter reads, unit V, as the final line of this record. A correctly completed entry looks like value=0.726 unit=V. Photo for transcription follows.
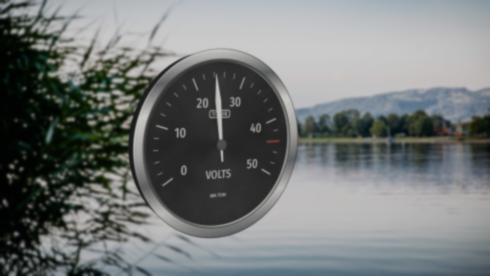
value=24 unit=V
